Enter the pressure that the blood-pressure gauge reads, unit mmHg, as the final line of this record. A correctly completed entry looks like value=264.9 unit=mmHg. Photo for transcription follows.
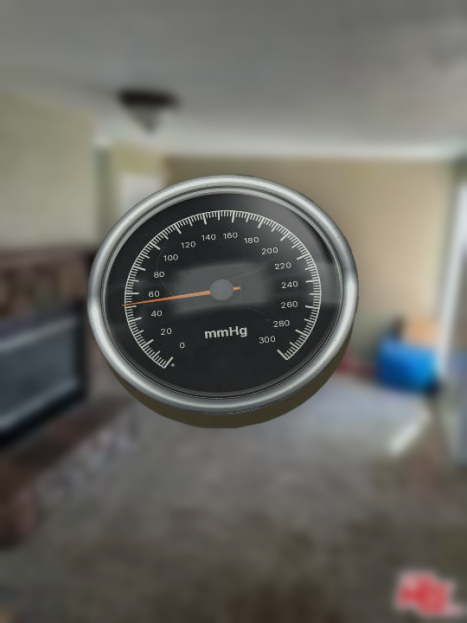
value=50 unit=mmHg
